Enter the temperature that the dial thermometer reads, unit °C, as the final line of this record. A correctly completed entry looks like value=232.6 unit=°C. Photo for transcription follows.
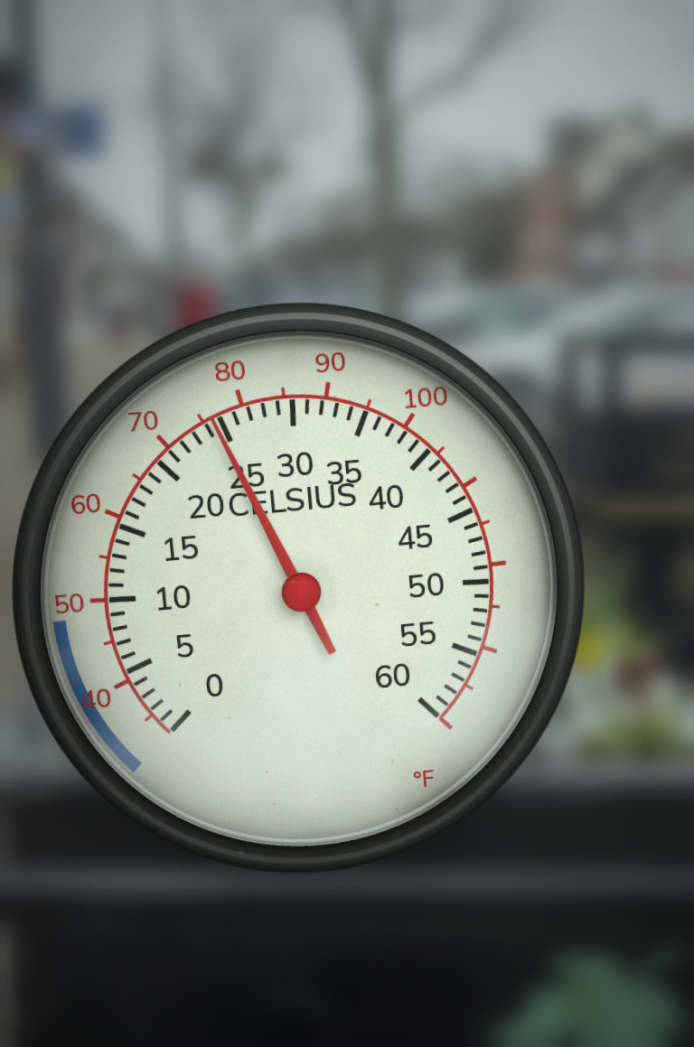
value=24.5 unit=°C
